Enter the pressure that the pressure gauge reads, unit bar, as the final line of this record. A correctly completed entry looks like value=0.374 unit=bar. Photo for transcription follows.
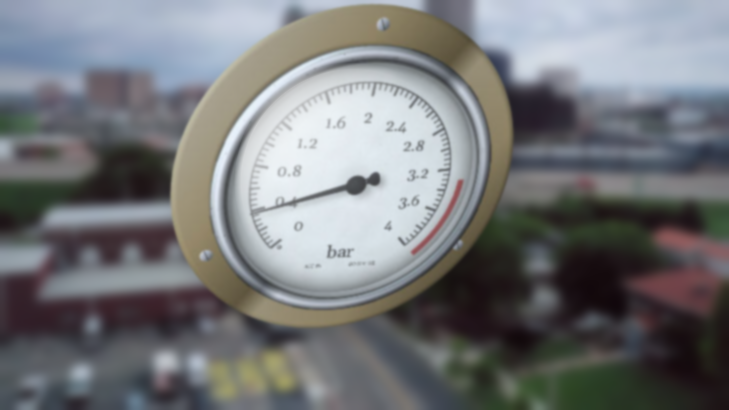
value=0.4 unit=bar
